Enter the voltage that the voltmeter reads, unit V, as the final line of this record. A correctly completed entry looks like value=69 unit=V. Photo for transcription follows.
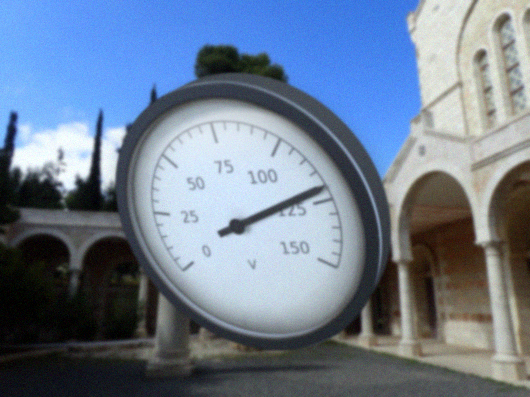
value=120 unit=V
